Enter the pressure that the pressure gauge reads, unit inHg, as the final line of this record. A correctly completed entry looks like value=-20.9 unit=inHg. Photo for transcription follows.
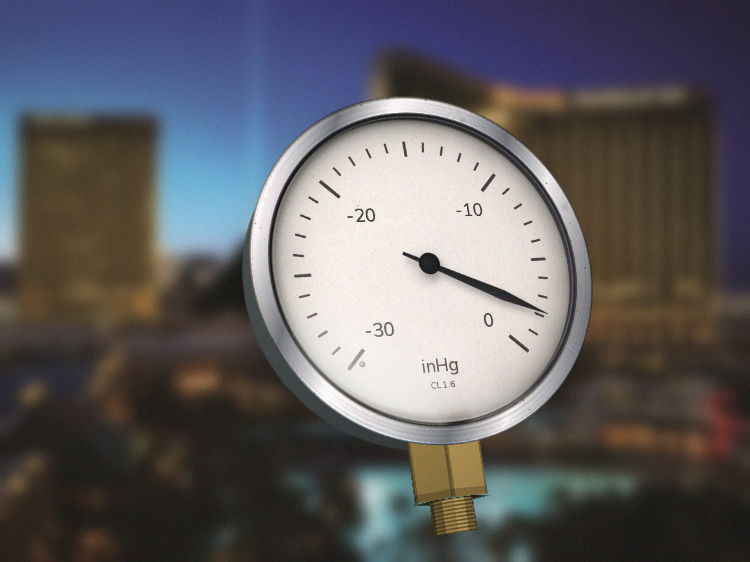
value=-2 unit=inHg
